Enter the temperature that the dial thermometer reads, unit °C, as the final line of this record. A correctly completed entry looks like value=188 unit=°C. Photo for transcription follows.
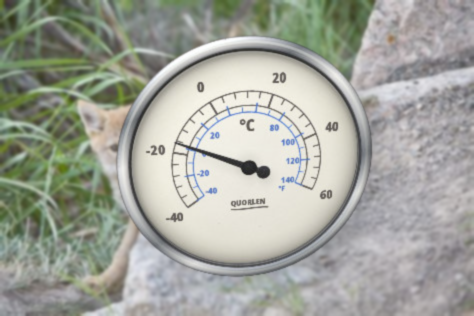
value=-16 unit=°C
